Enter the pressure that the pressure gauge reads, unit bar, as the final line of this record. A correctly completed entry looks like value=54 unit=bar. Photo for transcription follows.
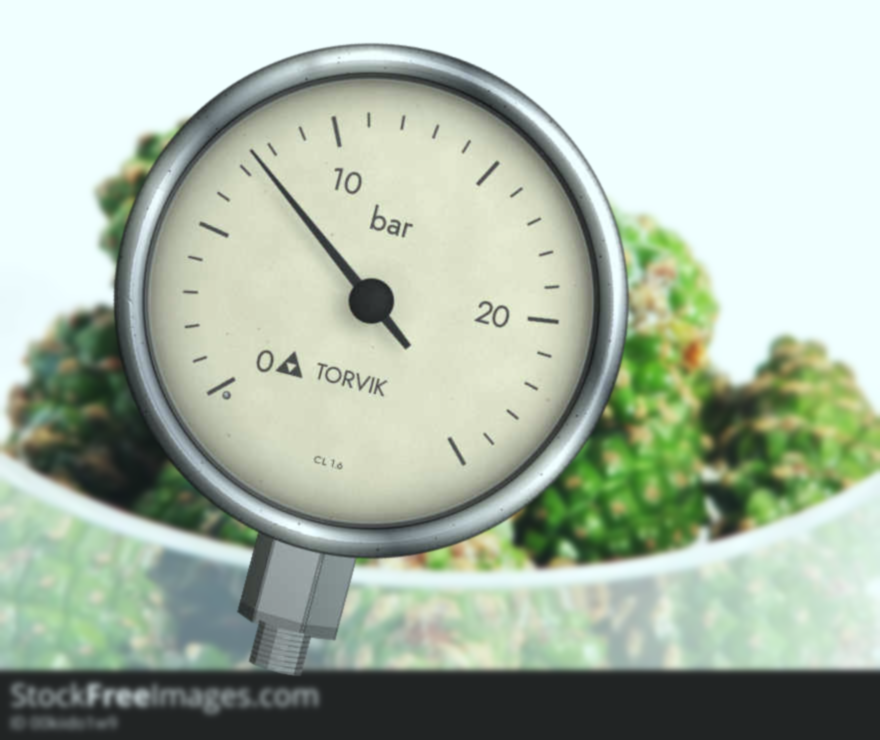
value=7.5 unit=bar
